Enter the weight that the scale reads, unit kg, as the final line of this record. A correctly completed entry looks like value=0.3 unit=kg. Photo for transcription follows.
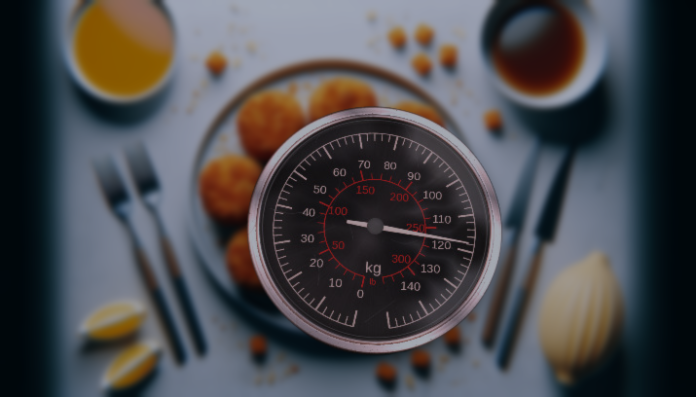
value=118 unit=kg
